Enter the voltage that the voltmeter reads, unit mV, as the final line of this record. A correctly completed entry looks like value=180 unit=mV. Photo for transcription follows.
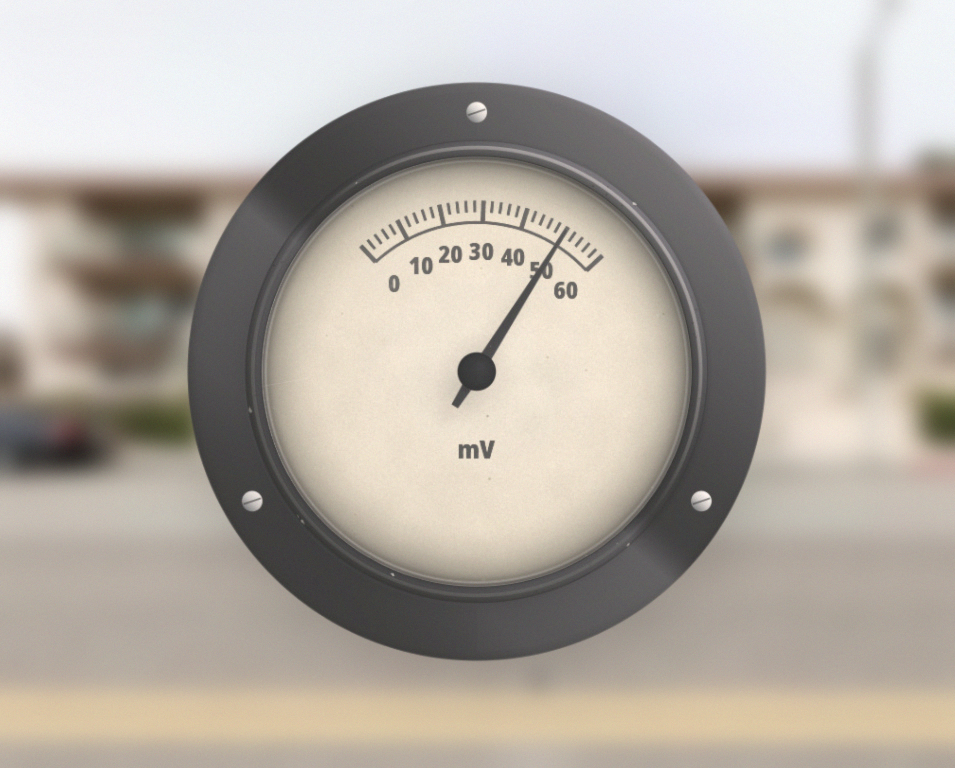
value=50 unit=mV
